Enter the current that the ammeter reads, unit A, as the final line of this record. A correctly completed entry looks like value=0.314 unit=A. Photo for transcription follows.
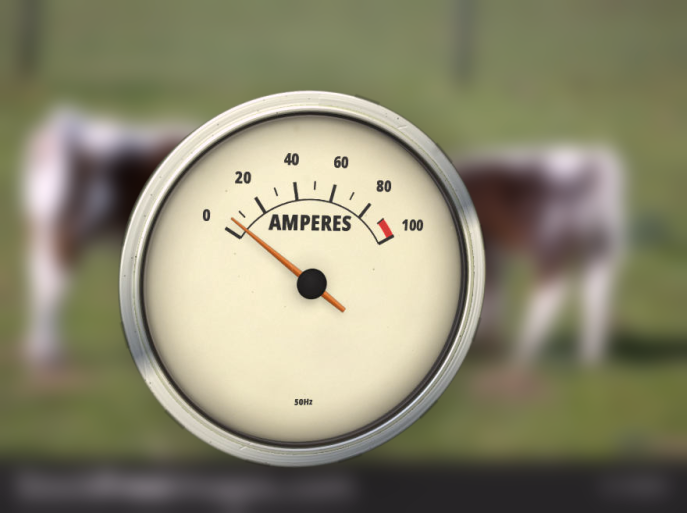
value=5 unit=A
